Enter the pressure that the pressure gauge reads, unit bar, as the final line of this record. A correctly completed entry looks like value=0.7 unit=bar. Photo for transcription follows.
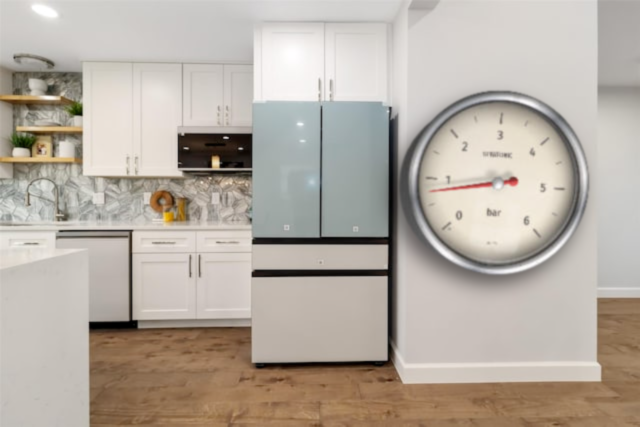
value=0.75 unit=bar
